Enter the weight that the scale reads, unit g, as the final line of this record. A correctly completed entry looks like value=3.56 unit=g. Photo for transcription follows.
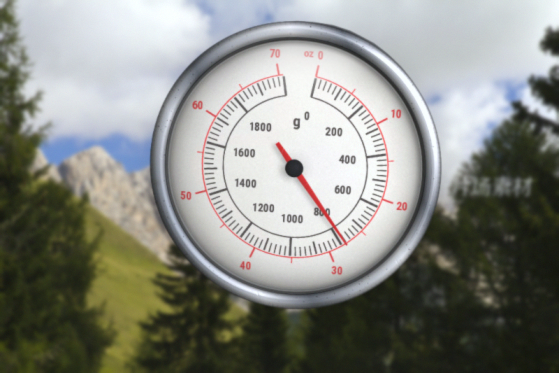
value=780 unit=g
